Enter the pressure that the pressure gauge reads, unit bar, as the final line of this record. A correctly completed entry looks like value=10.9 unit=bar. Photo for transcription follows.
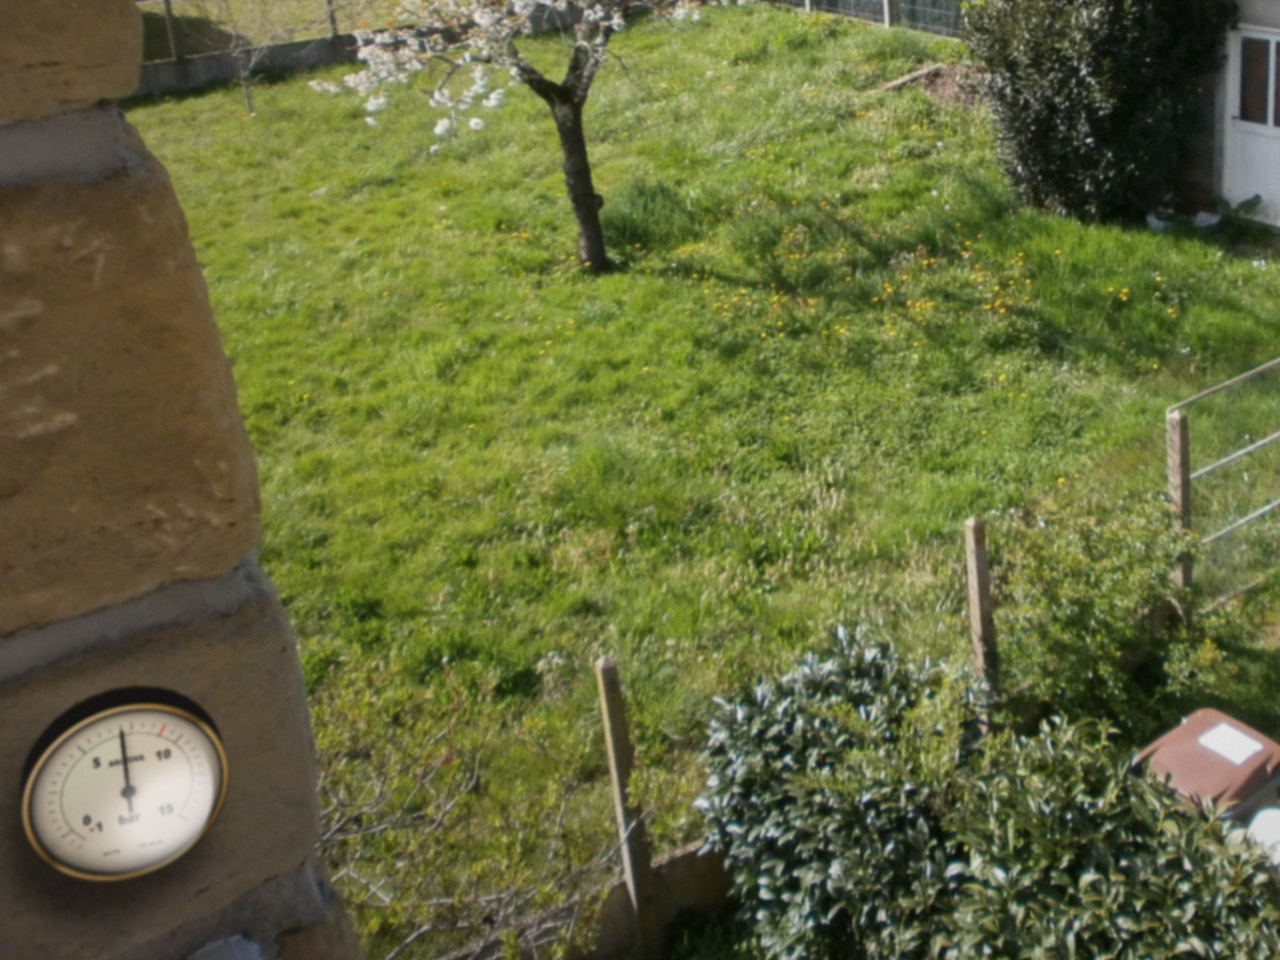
value=7 unit=bar
